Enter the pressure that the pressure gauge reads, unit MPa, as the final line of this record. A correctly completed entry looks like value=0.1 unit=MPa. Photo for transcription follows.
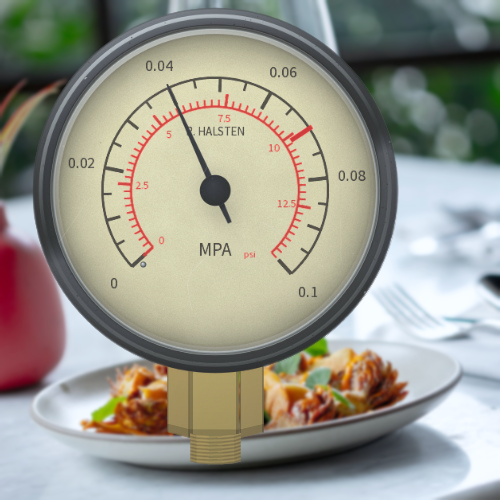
value=0.04 unit=MPa
